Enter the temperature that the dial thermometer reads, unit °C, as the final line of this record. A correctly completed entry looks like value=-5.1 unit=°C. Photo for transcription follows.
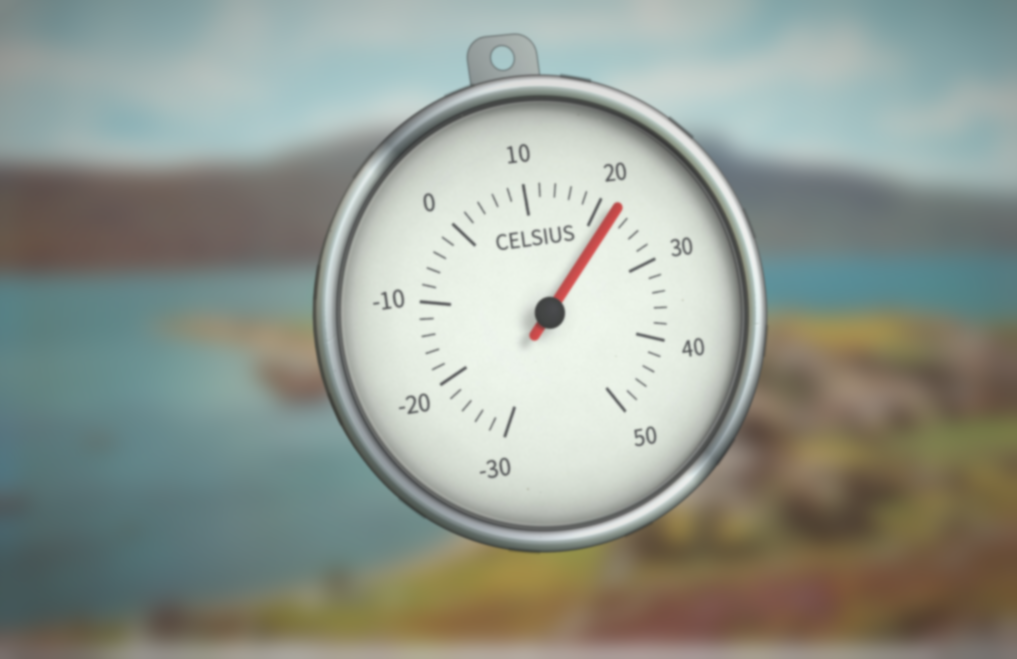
value=22 unit=°C
